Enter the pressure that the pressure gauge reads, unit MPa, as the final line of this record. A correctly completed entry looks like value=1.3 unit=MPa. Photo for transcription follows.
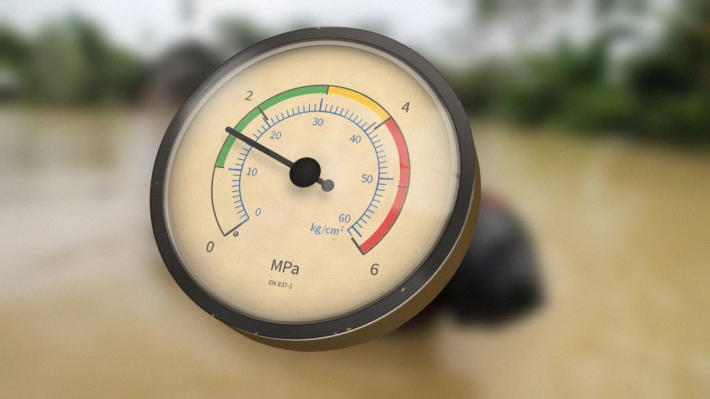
value=1.5 unit=MPa
